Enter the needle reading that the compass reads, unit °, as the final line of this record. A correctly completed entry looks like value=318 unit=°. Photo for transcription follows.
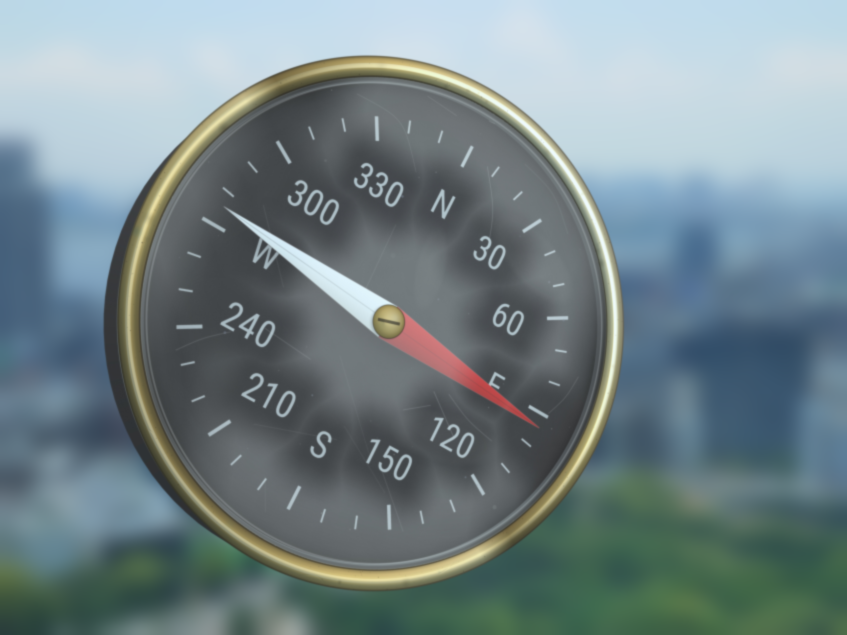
value=95 unit=°
